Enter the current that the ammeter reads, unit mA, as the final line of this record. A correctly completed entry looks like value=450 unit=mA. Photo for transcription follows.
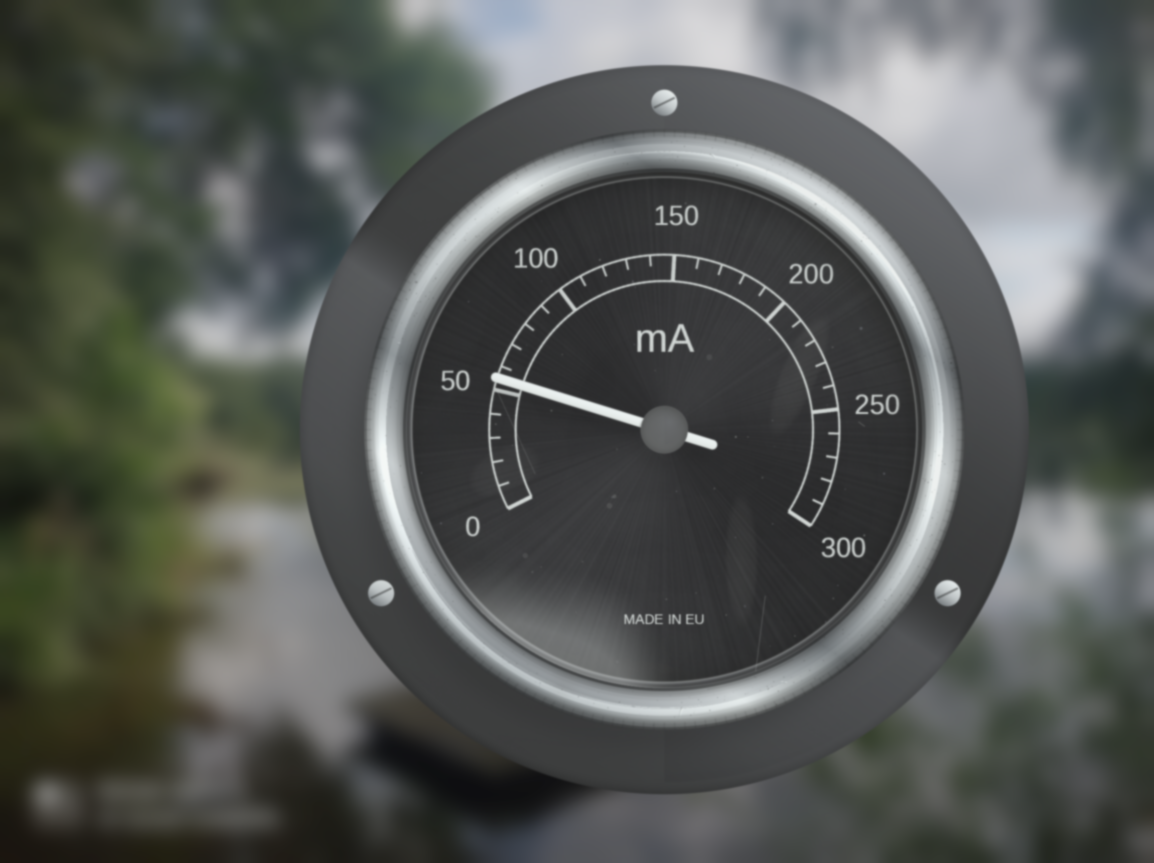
value=55 unit=mA
